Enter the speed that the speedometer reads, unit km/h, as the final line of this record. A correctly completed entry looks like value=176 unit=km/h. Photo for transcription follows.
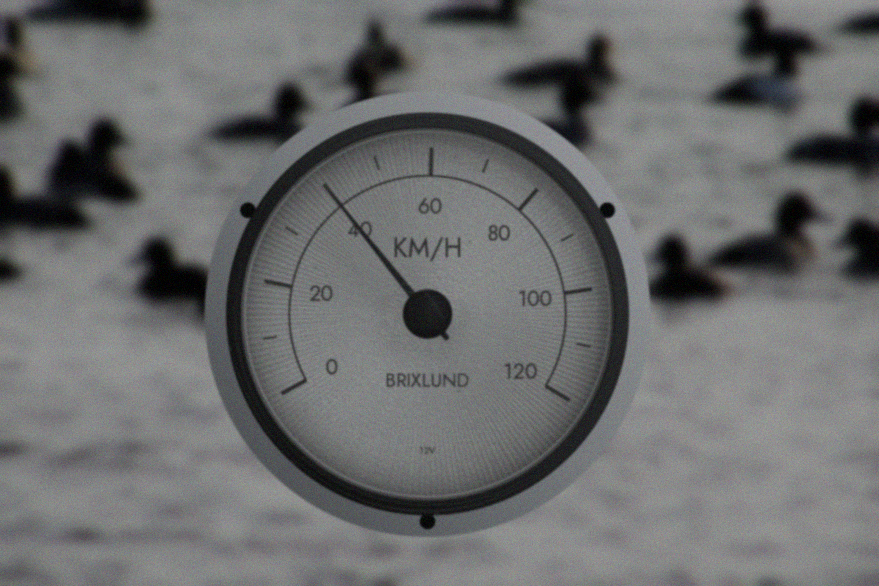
value=40 unit=km/h
